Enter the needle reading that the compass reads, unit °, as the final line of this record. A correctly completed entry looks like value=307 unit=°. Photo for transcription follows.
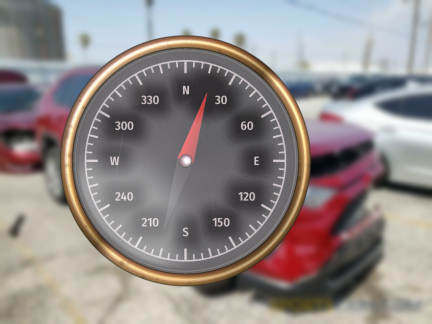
value=17.5 unit=°
